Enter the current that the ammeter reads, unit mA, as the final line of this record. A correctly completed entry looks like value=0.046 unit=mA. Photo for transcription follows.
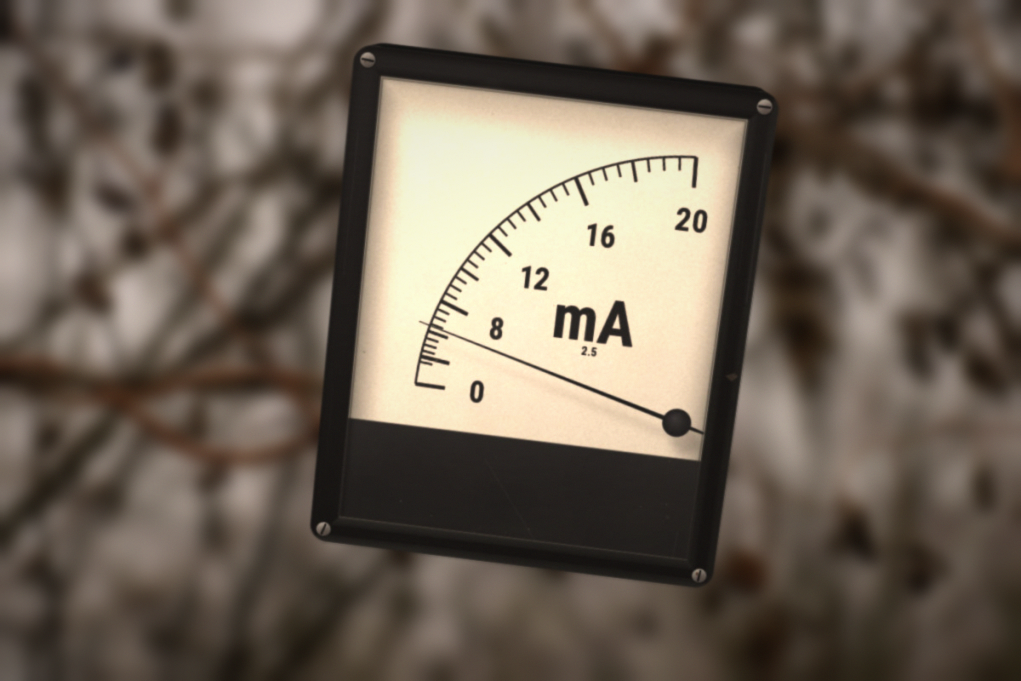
value=6.5 unit=mA
